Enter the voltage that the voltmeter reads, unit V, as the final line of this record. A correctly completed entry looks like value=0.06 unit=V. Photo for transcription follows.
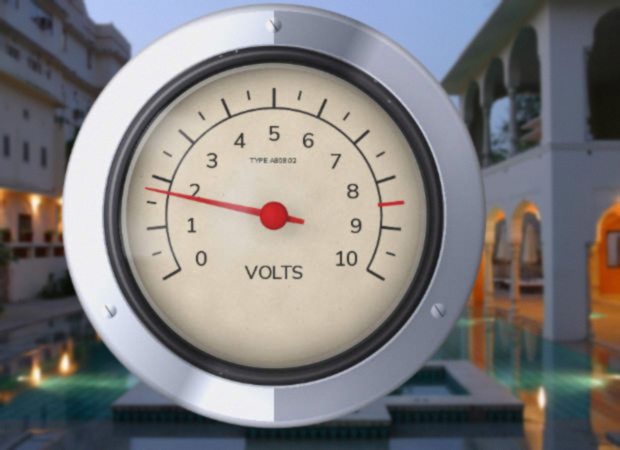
value=1.75 unit=V
